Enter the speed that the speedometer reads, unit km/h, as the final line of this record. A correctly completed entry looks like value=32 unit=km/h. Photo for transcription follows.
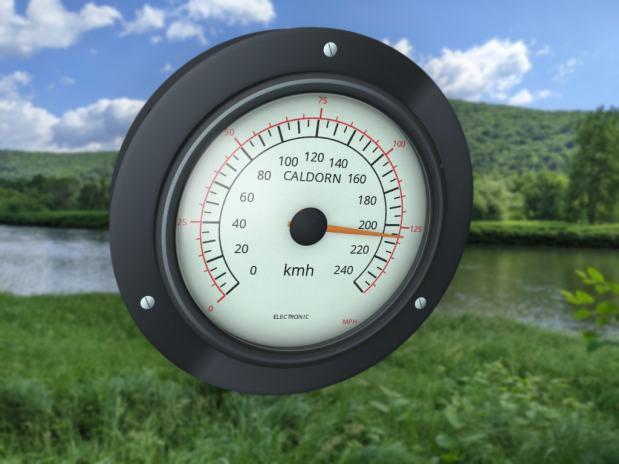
value=205 unit=km/h
